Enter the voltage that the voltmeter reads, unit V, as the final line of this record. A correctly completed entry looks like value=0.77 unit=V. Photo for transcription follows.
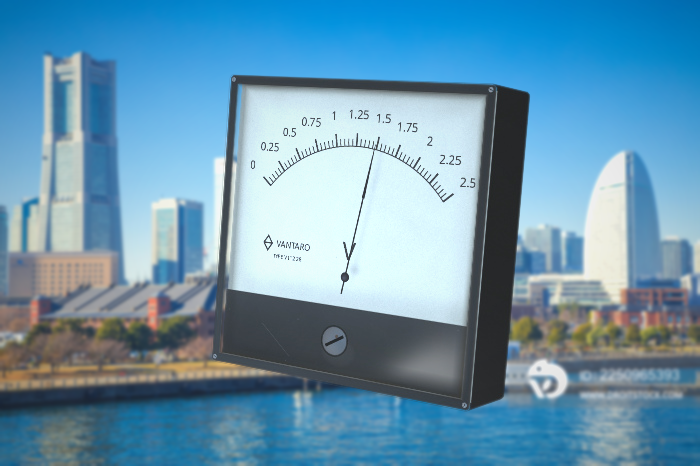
value=1.5 unit=V
